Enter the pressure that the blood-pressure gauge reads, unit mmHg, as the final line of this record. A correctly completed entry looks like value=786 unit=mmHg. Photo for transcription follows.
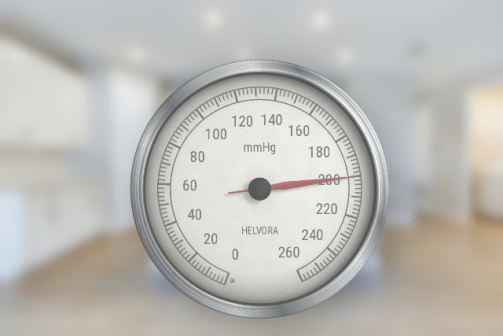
value=200 unit=mmHg
